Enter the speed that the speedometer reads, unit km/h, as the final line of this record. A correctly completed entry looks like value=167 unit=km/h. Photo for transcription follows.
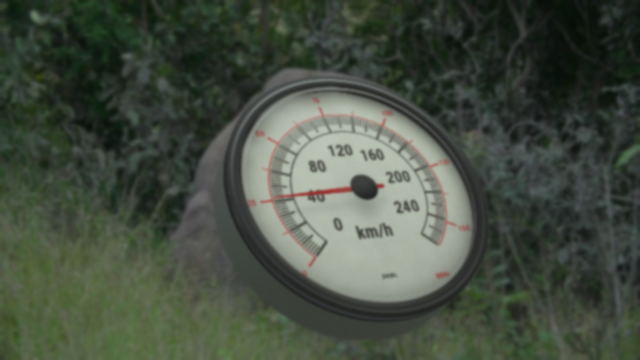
value=40 unit=km/h
